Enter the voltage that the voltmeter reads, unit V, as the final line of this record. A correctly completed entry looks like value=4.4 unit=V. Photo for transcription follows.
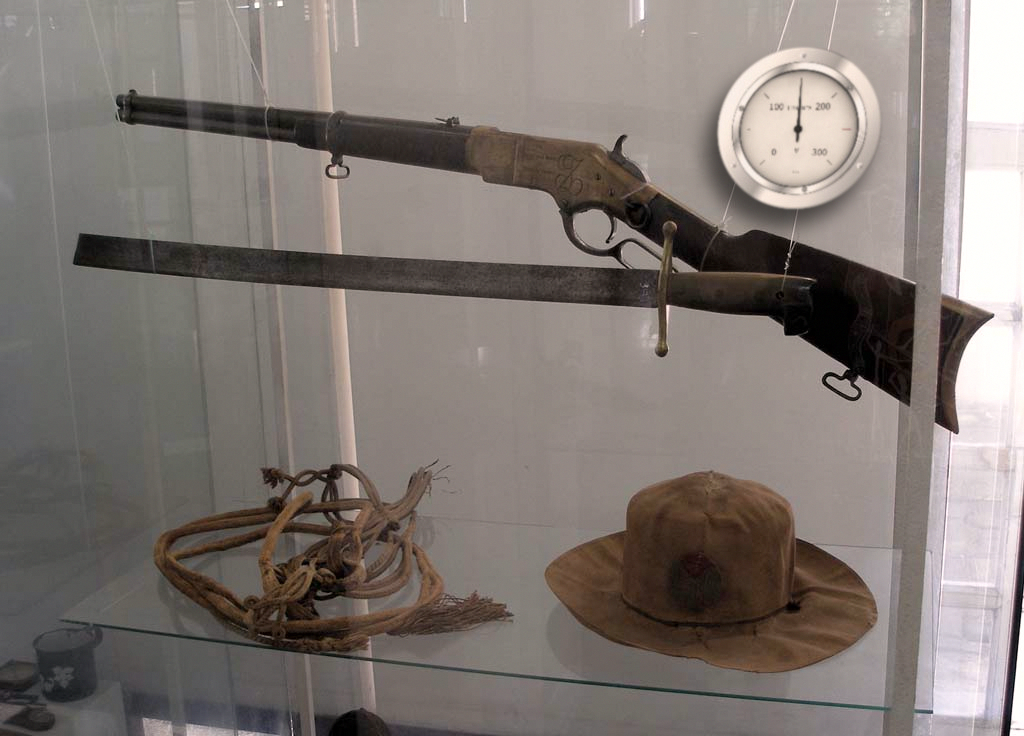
value=150 unit=V
